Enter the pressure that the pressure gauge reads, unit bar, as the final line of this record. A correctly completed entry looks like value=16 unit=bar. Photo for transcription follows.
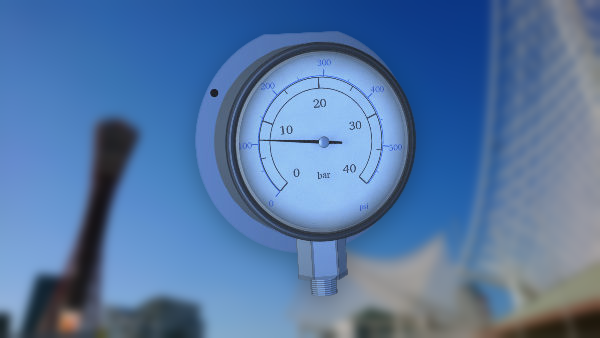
value=7.5 unit=bar
